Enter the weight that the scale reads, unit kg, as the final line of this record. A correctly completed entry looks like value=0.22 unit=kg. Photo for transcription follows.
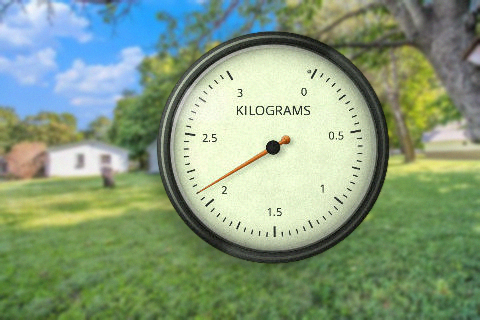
value=2.1 unit=kg
